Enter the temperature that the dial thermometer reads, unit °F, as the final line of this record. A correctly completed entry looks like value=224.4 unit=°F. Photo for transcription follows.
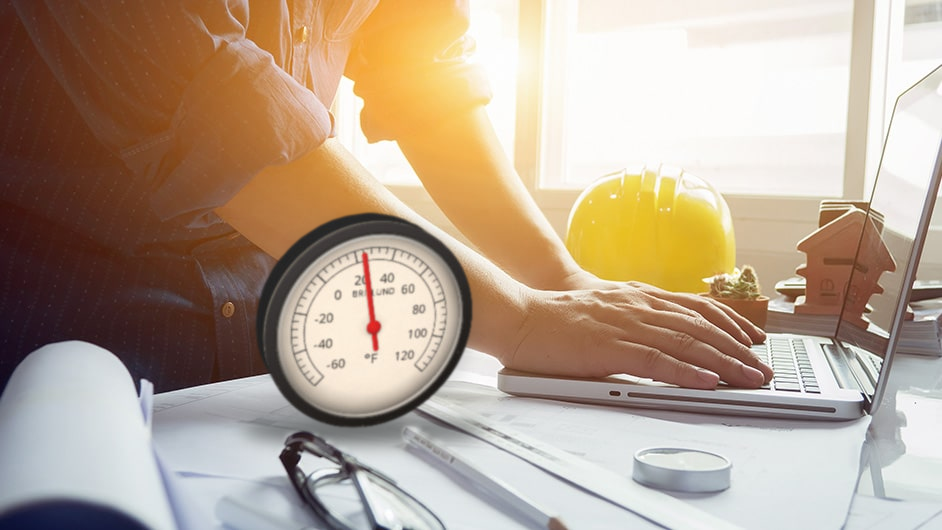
value=24 unit=°F
